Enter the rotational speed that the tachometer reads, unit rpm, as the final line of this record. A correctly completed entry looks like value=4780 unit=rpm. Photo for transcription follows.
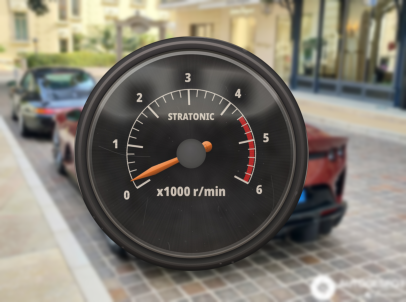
value=200 unit=rpm
